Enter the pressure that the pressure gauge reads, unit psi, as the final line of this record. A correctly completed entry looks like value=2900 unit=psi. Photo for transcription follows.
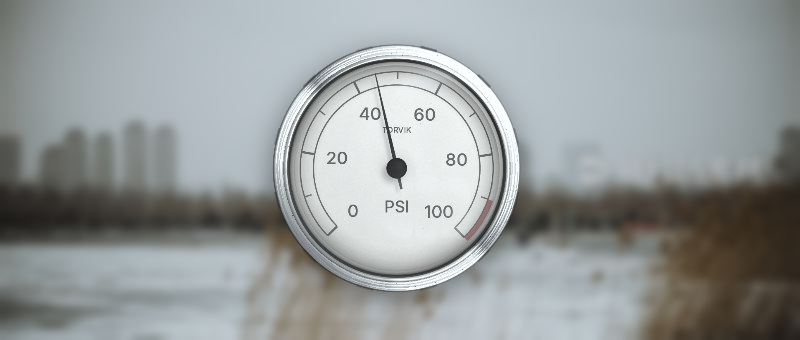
value=45 unit=psi
